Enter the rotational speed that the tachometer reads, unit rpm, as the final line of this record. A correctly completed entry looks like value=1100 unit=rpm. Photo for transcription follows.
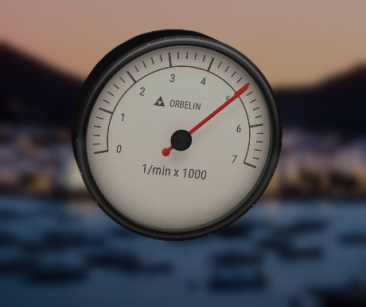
value=5000 unit=rpm
